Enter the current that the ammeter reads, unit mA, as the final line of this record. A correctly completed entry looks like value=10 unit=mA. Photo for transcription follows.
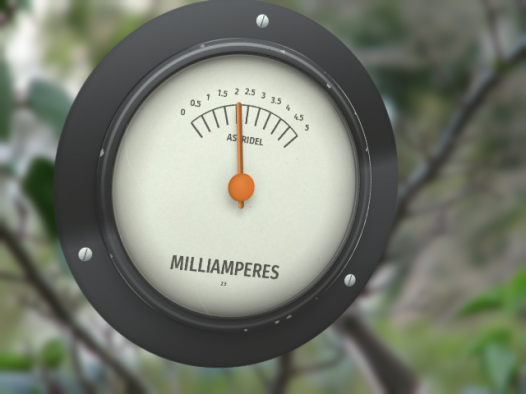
value=2 unit=mA
